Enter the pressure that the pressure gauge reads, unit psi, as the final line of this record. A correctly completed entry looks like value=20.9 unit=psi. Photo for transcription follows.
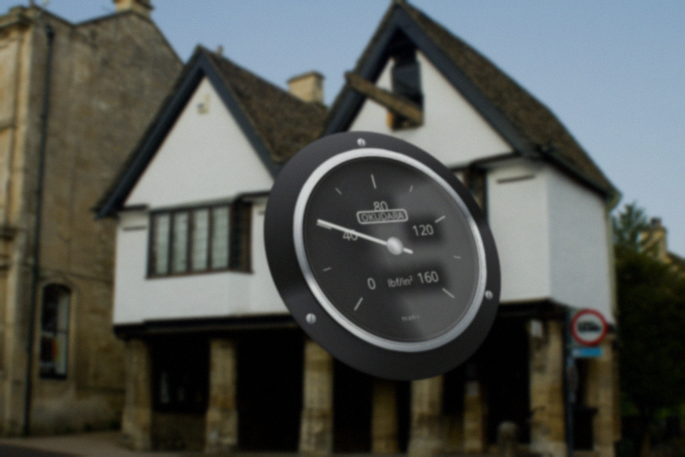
value=40 unit=psi
